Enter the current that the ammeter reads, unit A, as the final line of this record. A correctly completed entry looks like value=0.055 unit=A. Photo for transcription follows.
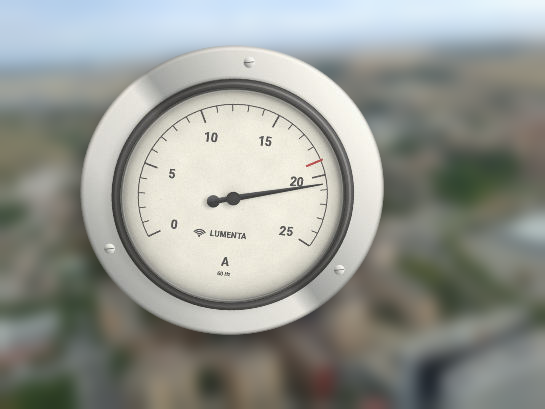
value=20.5 unit=A
